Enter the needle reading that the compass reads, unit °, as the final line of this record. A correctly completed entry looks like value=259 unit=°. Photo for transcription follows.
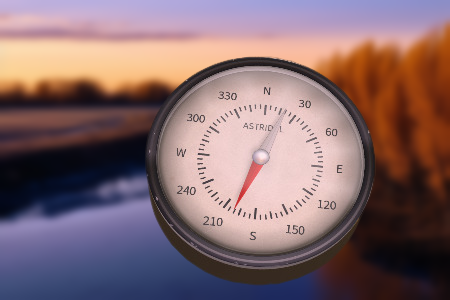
value=200 unit=°
